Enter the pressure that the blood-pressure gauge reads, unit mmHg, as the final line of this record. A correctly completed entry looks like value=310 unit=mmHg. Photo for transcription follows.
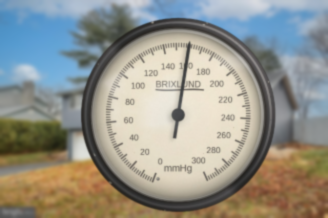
value=160 unit=mmHg
